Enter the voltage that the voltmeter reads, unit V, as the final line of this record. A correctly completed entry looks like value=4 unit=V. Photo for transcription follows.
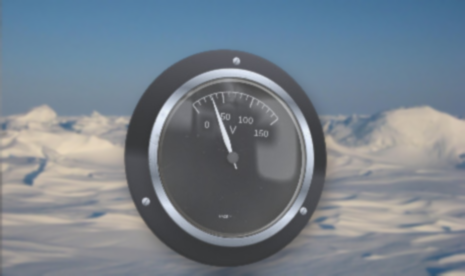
value=30 unit=V
